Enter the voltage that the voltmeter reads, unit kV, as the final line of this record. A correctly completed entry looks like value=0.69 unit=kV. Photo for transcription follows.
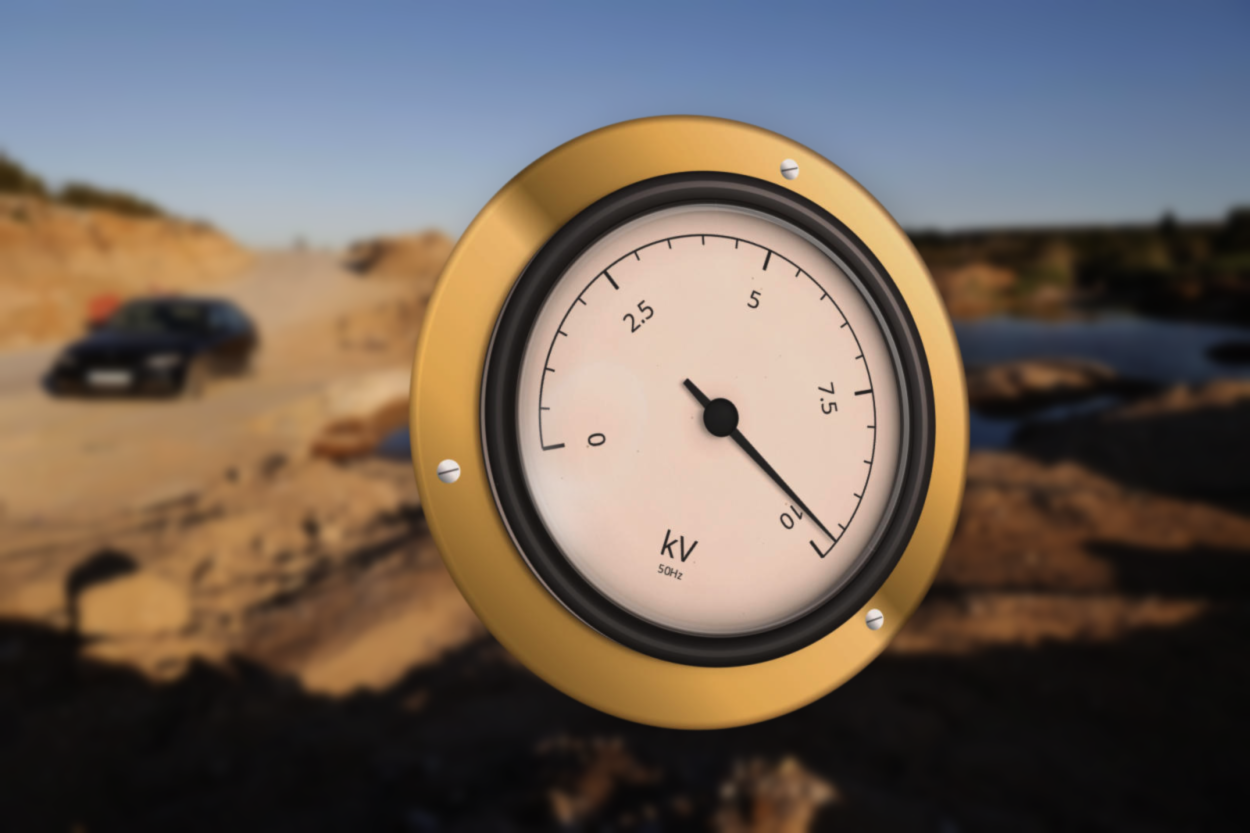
value=9.75 unit=kV
